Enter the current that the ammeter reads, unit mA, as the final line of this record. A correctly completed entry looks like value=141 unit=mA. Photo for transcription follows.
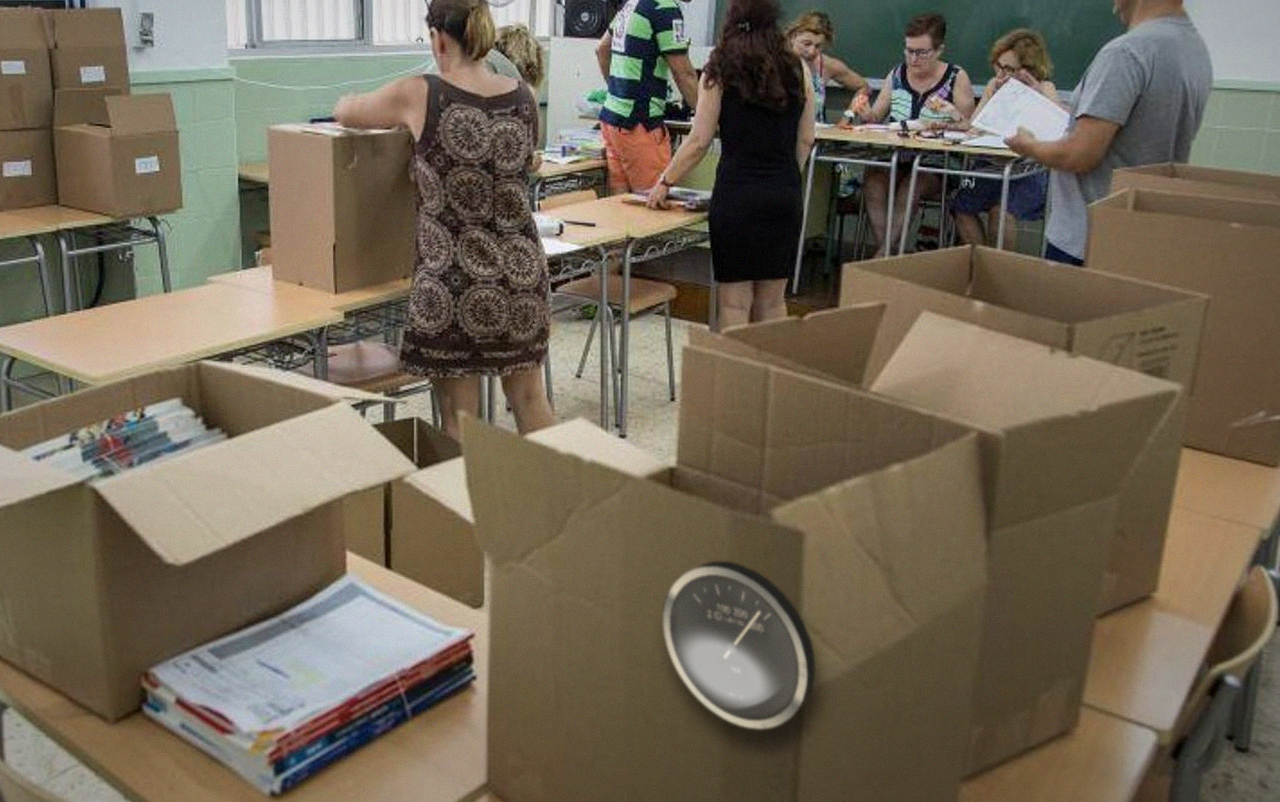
value=275 unit=mA
